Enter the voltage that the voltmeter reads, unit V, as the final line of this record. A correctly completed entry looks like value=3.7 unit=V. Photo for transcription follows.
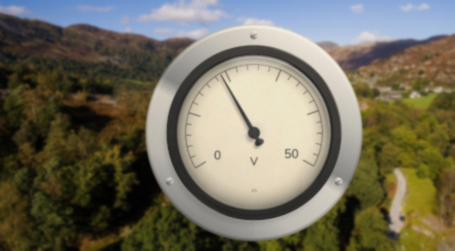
value=19 unit=V
